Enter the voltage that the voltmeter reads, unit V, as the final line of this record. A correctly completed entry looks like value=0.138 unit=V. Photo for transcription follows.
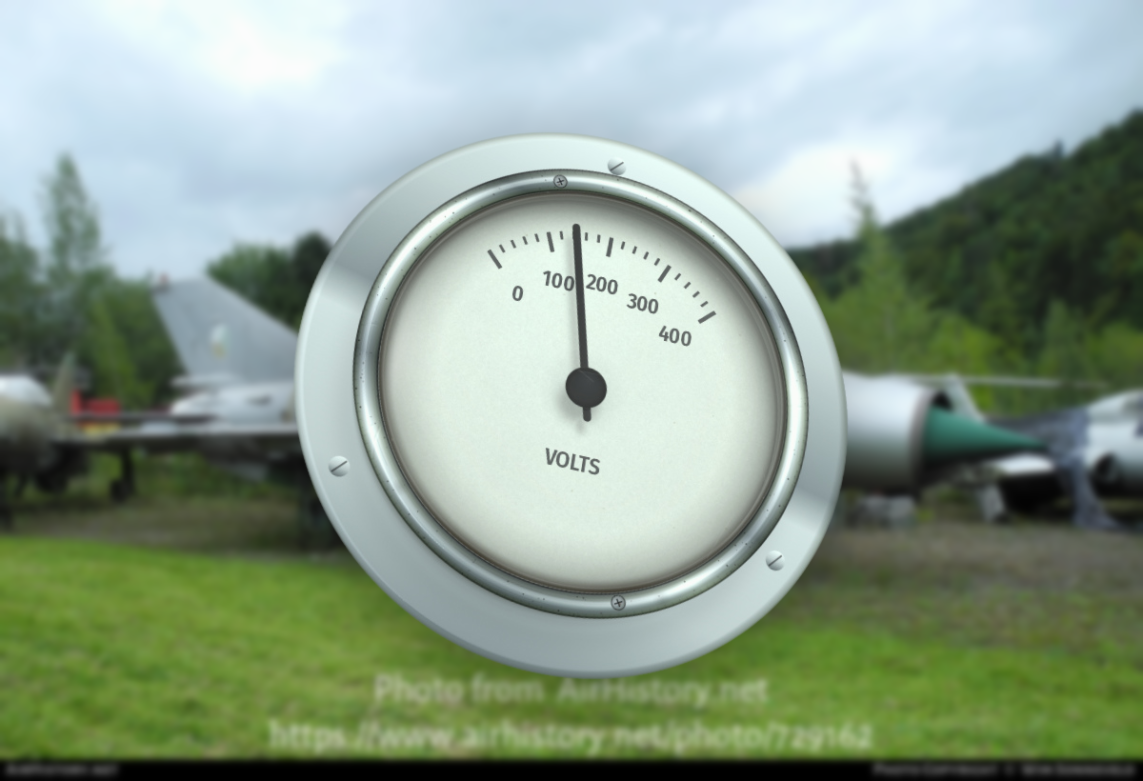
value=140 unit=V
